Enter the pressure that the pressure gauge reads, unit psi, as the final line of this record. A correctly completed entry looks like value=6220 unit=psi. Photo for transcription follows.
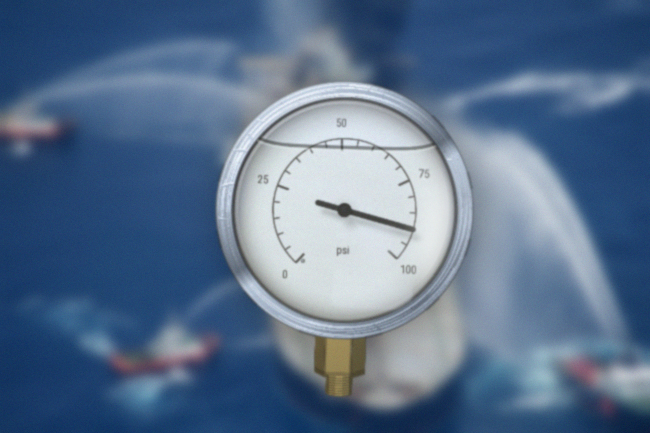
value=90 unit=psi
